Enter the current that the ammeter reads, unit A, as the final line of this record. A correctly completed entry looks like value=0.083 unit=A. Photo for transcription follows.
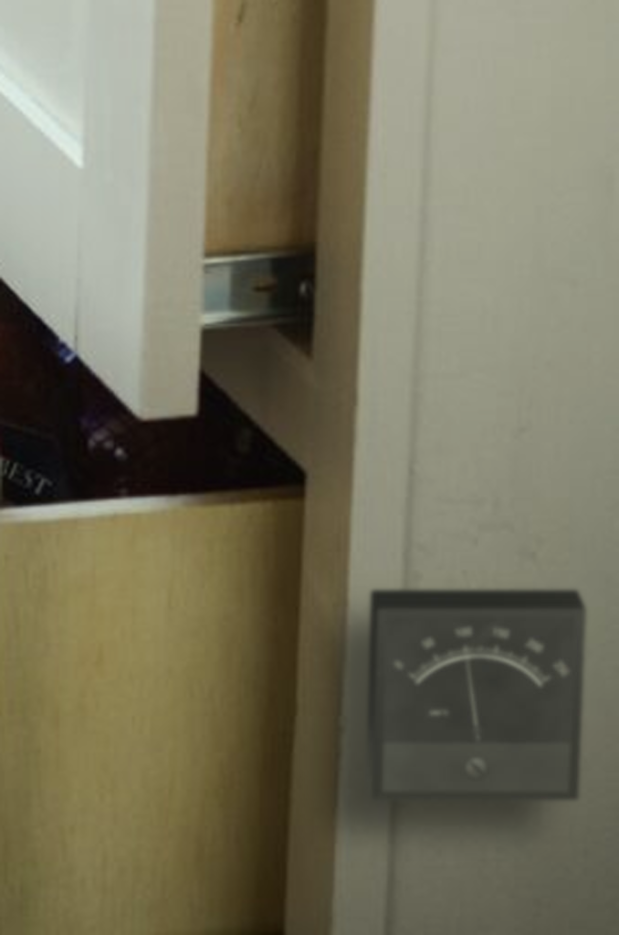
value=100 unit=A
